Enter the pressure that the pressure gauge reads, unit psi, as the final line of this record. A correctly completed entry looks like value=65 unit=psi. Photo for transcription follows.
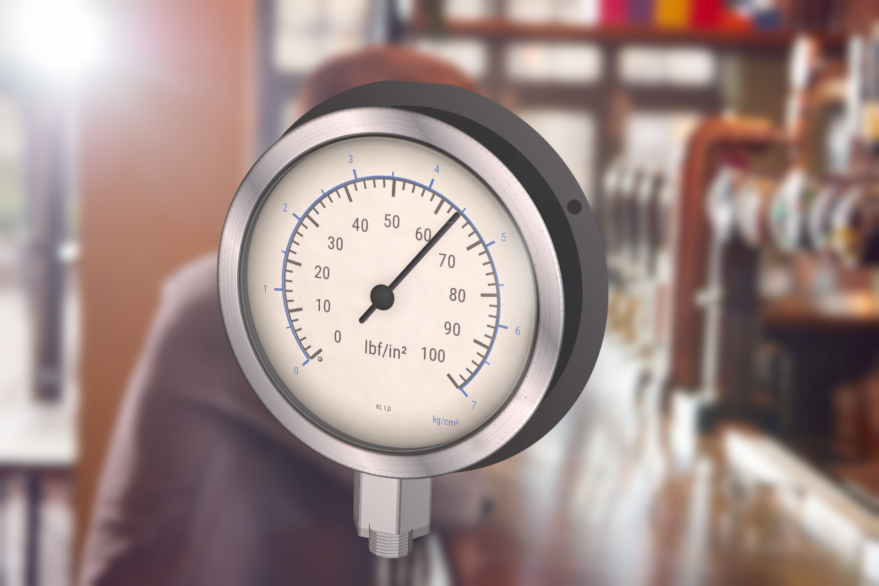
value=64 unit=psi
